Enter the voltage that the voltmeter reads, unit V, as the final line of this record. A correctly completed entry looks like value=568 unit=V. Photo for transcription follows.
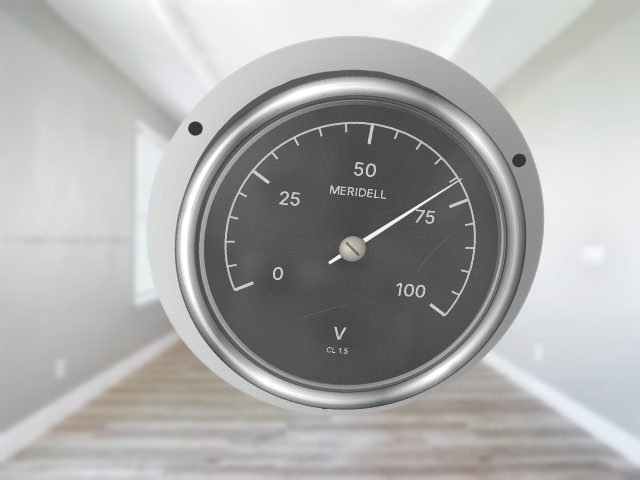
value=70 unit=V
